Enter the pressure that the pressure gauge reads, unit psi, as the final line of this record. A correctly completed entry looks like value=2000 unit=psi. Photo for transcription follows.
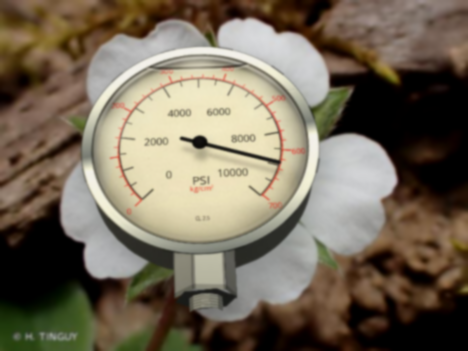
value=9000 unit=psi
